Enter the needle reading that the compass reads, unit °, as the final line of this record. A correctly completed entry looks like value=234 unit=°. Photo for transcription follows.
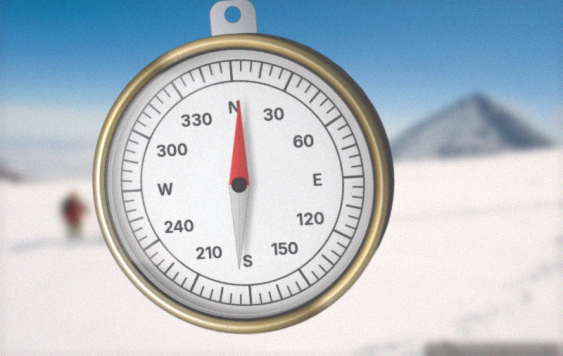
value=5 unit=°
